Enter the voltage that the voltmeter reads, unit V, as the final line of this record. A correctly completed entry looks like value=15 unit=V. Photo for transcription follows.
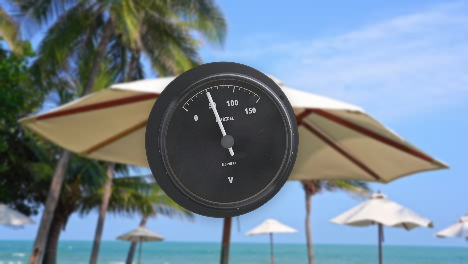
value=50 unit=V
